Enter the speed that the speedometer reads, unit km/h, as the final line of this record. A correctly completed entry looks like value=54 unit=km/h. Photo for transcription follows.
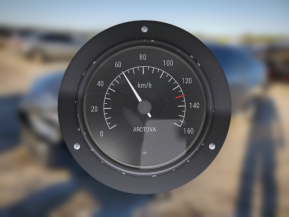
value=60 unit=km/h
